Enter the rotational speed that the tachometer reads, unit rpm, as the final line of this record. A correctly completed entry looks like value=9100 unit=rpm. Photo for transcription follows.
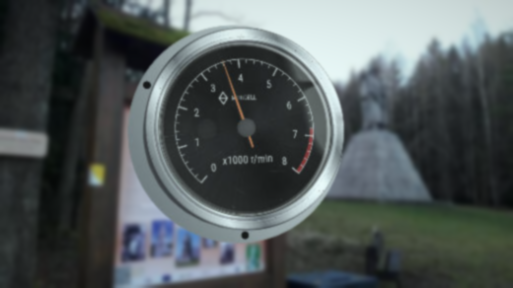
value=3600 unit=rpm
